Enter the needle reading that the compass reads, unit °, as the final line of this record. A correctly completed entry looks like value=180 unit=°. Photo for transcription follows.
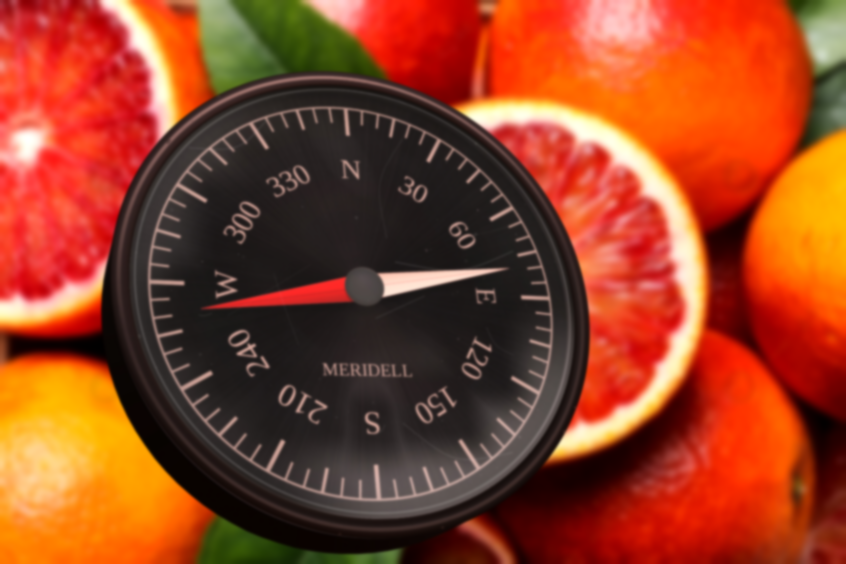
value=260 unit=°
